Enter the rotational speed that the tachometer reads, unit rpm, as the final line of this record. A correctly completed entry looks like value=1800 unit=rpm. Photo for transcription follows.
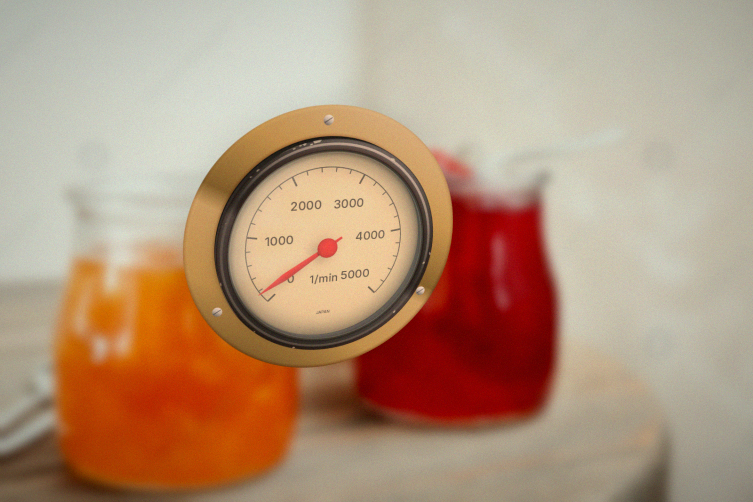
value=200 unit=rpm
